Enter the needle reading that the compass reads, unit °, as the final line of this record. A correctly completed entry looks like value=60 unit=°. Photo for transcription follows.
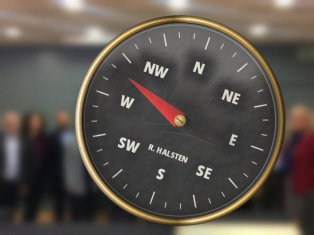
value=290 unit=°
